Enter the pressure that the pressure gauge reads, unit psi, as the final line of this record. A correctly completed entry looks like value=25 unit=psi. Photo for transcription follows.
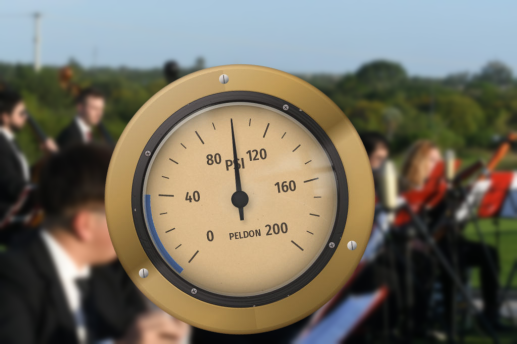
value=100 unit=psi
